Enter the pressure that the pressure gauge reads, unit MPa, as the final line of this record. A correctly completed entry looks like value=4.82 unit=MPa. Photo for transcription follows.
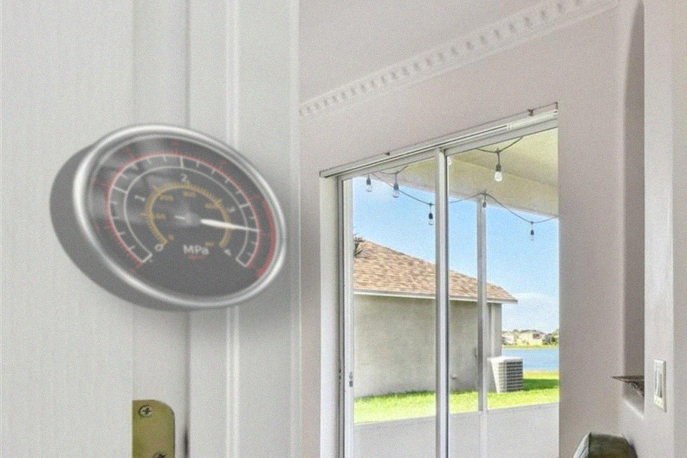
value=3.4 unit=MPa
